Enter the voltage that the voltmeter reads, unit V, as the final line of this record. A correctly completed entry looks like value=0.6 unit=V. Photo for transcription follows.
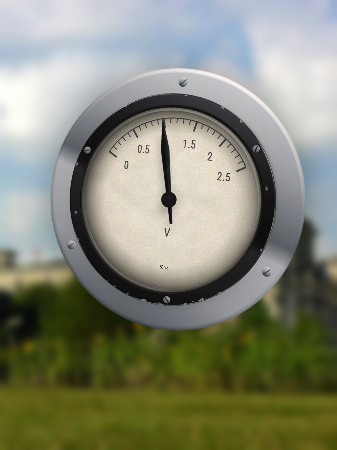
value=1 unit=V
